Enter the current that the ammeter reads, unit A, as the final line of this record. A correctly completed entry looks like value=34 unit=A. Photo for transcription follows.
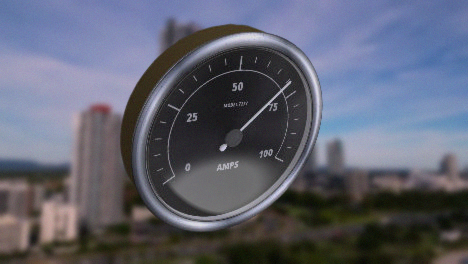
value=70 unit=A
